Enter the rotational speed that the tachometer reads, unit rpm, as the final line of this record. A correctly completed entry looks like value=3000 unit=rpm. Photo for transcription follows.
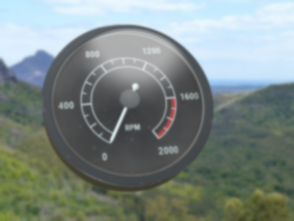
value=0 unit=rpm
